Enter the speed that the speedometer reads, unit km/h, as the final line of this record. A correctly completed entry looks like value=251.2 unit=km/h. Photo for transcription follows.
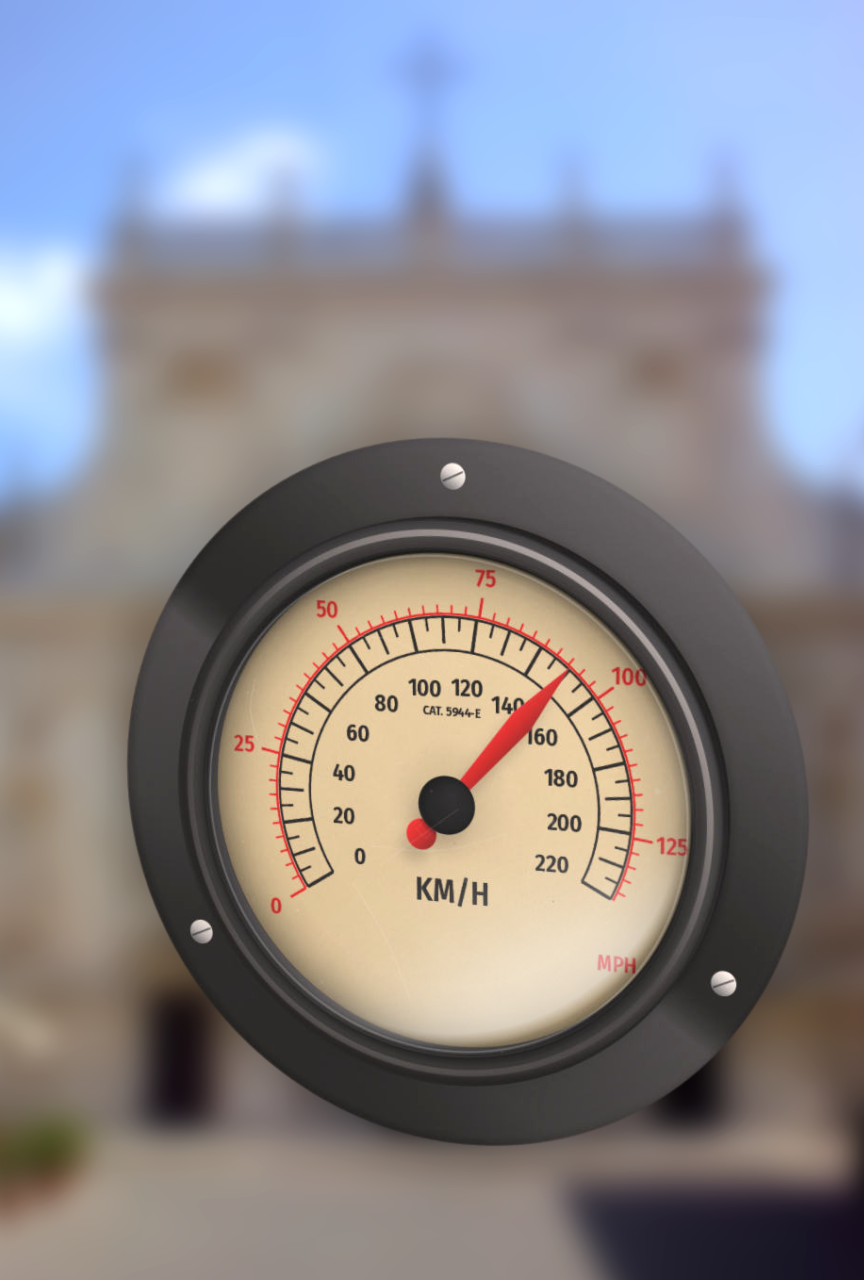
value=150 unit=km/h
